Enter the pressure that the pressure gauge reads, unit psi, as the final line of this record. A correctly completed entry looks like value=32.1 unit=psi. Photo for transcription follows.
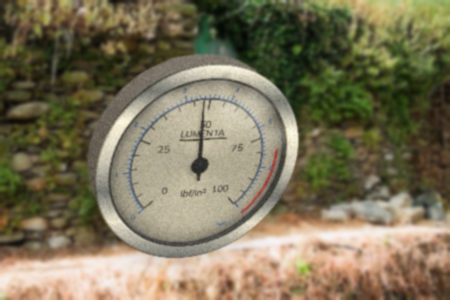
value=47.5 unit=psi
